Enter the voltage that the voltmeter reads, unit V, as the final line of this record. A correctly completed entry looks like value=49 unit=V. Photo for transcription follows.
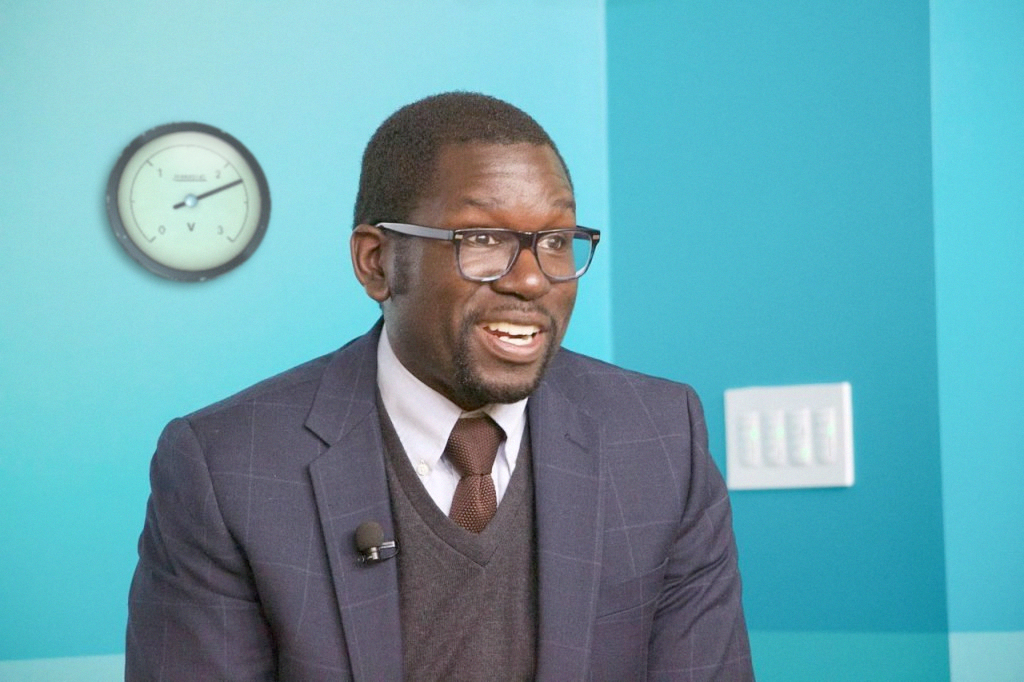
value=2.25 unit=V
